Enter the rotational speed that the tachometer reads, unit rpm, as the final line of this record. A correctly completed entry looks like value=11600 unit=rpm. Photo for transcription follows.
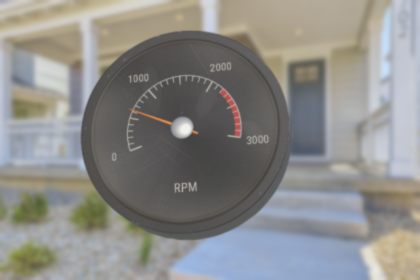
value=600 unit=rpm
